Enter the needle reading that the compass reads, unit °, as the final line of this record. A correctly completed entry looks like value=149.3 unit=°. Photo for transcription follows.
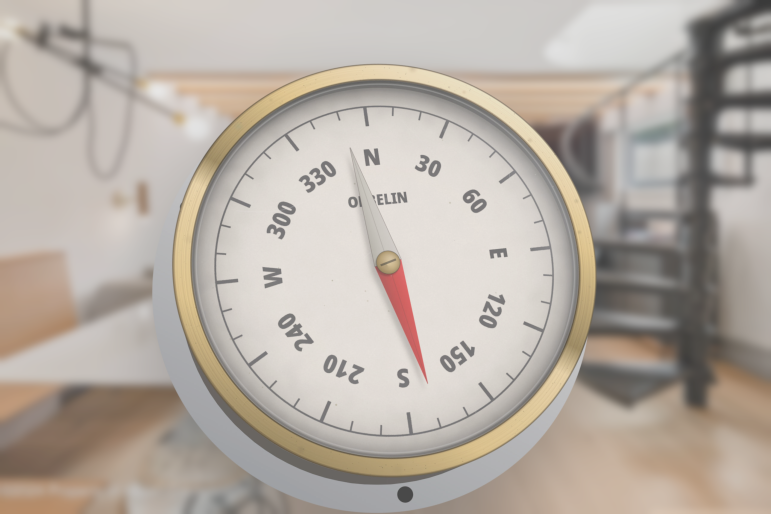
value=170 unit=°
